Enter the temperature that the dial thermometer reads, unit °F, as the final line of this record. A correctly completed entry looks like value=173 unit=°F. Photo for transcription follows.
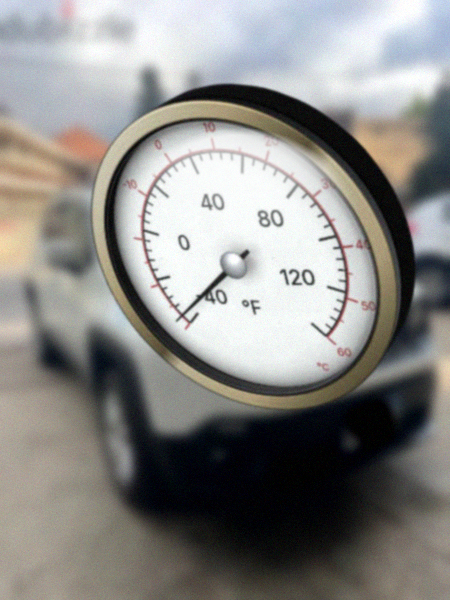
value=-36 unit=°F
